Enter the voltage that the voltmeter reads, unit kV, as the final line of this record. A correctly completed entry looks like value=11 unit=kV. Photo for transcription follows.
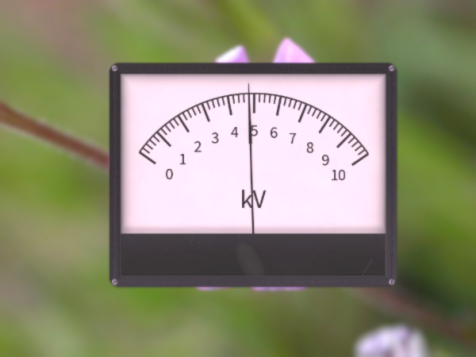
value=4.8 unit=kV
